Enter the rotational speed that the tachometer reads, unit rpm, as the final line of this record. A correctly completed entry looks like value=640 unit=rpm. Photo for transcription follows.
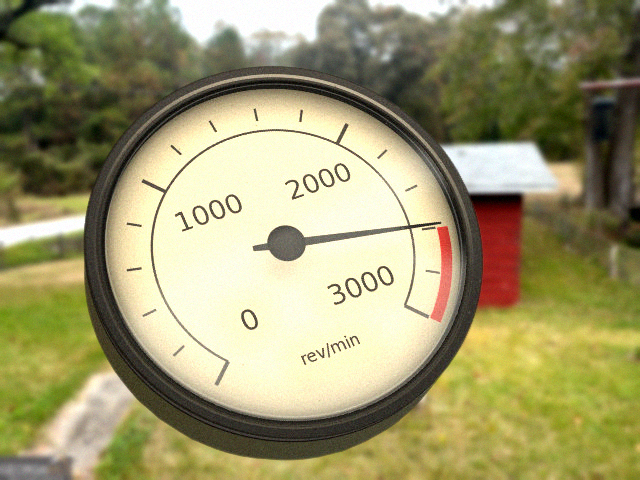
value=2600 unit=rpm
